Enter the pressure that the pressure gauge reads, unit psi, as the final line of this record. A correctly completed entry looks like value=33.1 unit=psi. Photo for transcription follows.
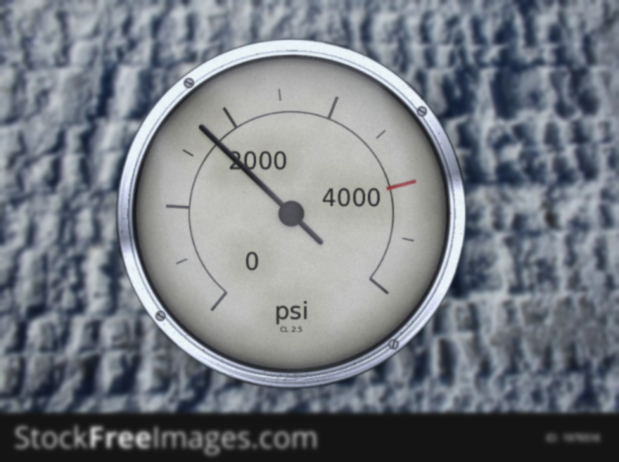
value=1750 unit=psi
